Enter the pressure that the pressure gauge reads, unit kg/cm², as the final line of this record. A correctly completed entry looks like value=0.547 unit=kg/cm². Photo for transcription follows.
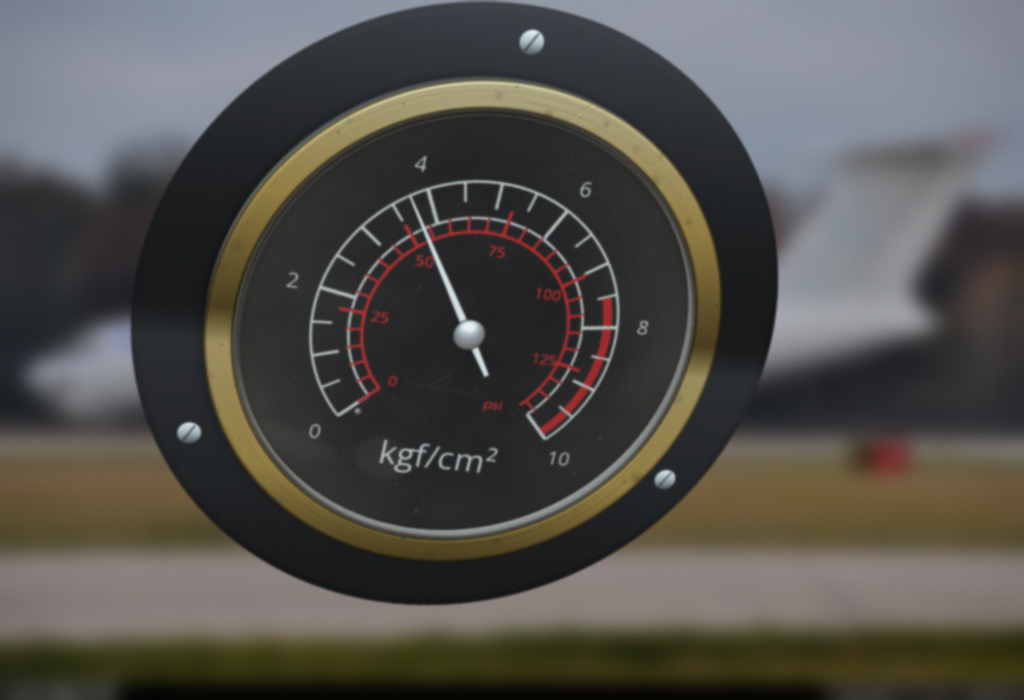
value=3.75 unit=kg/cm²
